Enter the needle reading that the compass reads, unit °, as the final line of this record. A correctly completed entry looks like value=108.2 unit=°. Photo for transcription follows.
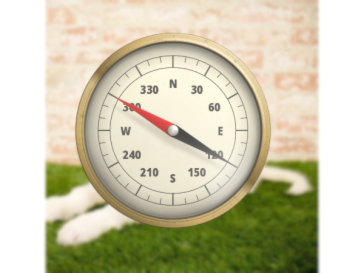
value=300 unit=°
